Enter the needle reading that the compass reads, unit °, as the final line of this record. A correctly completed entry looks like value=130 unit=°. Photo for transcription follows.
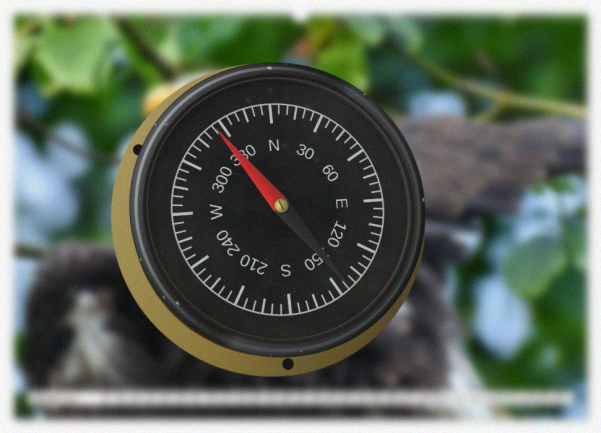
value=325 unit=°
